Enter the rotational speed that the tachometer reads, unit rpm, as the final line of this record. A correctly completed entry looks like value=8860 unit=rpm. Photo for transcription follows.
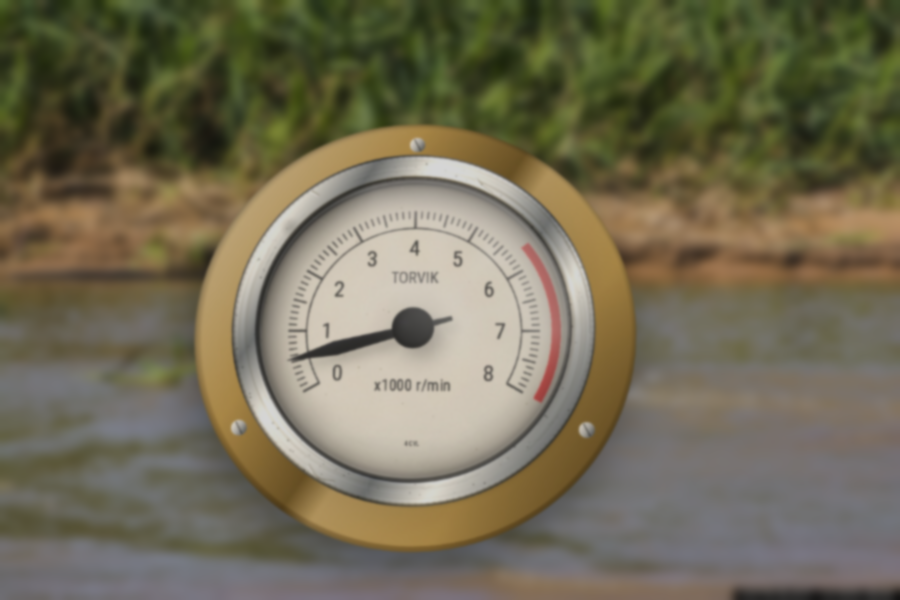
value=500 unit=rpm
